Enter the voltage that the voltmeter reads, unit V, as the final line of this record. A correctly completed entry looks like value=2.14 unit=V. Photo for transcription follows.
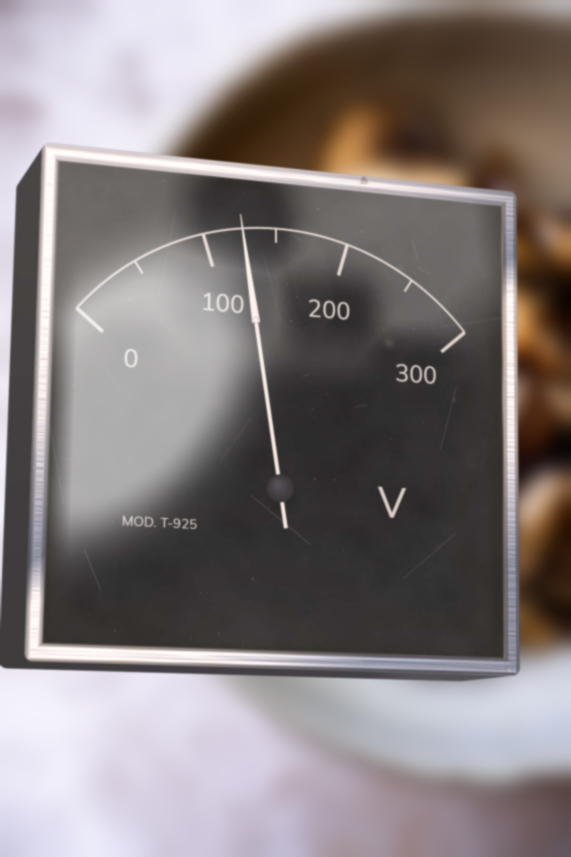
value=125 unit=V
